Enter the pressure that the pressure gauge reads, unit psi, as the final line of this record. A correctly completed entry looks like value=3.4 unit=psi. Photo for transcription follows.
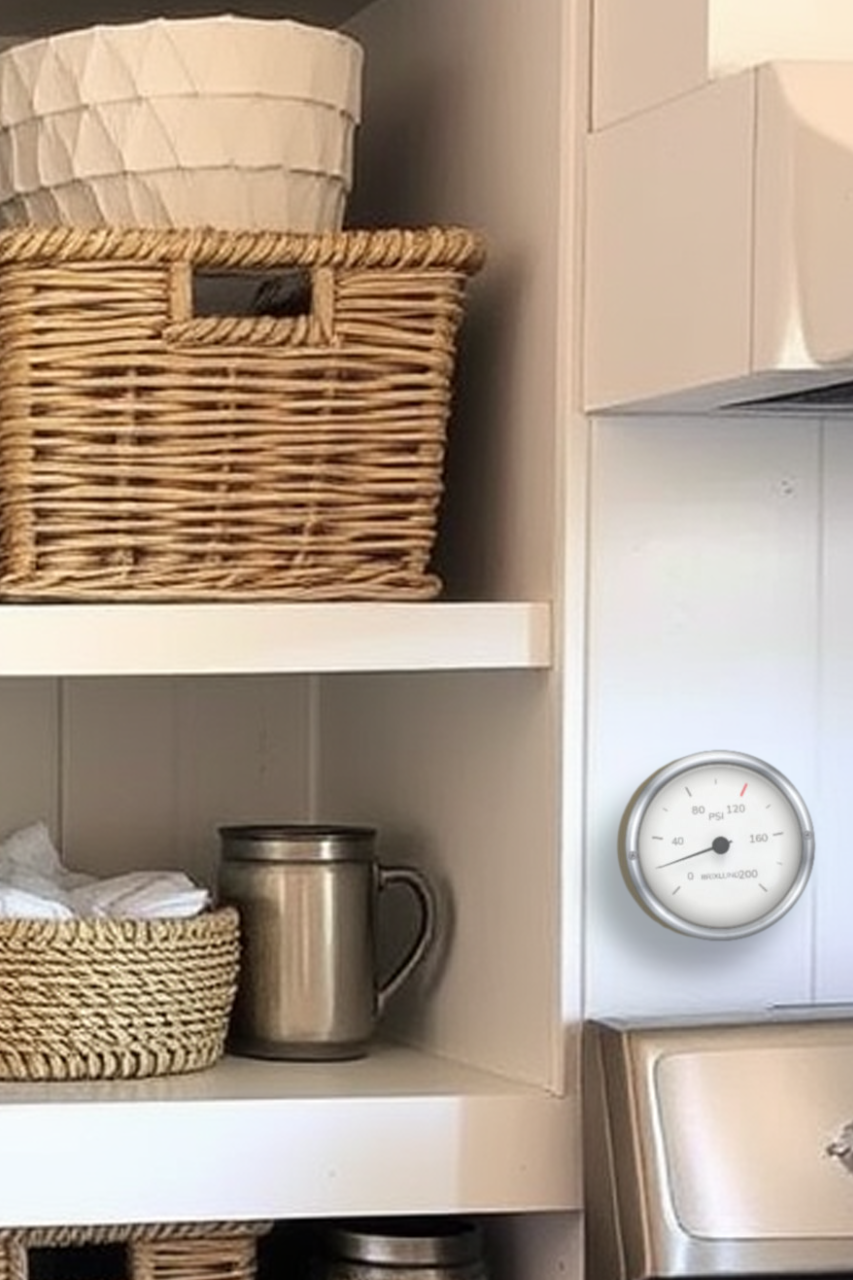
value=20 unit=psi
